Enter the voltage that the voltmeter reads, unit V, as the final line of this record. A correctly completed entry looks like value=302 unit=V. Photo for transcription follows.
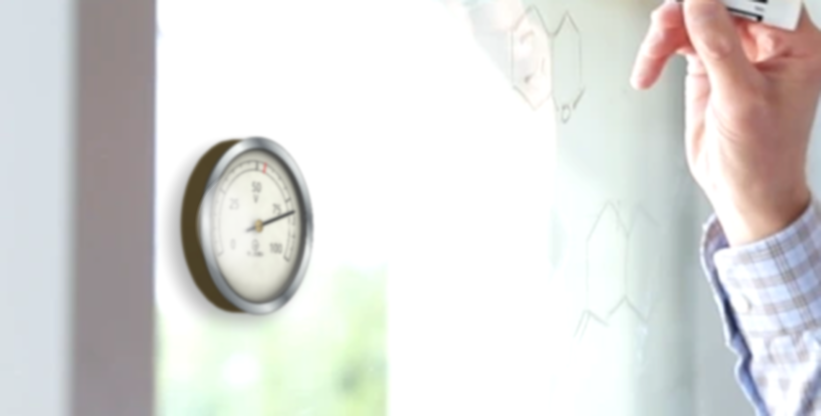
value=80 unit=V
